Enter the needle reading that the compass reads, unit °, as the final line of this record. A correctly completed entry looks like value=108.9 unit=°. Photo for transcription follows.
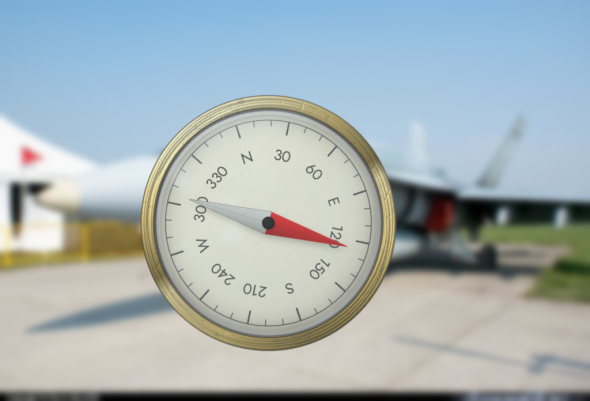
value=125 unit=°
